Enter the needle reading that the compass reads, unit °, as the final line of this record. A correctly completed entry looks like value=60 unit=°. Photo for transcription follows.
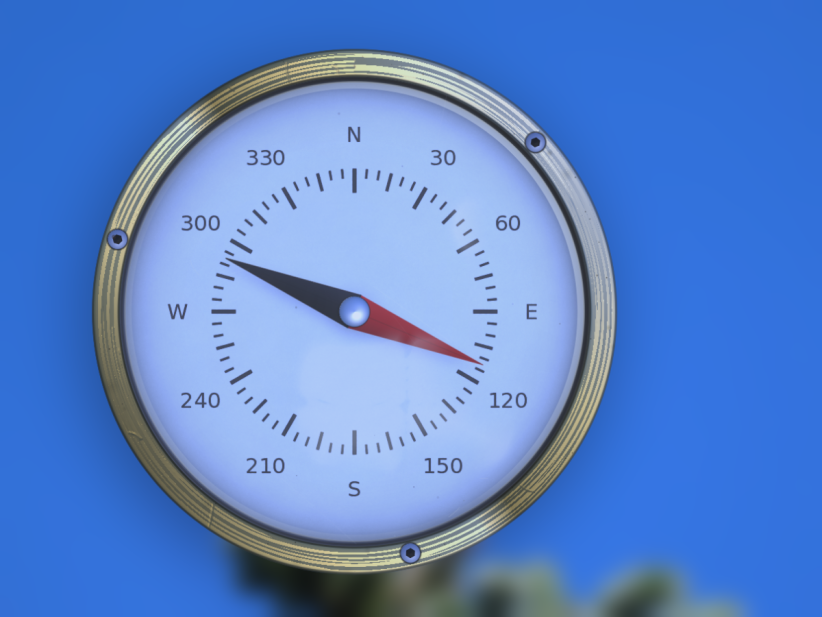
value=112.5 unit=°
